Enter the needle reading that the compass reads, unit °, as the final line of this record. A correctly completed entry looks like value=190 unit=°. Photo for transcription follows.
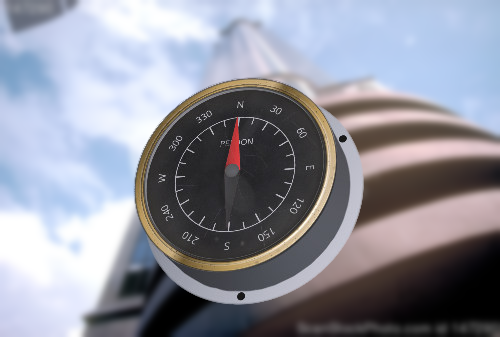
value=0 unit=°
